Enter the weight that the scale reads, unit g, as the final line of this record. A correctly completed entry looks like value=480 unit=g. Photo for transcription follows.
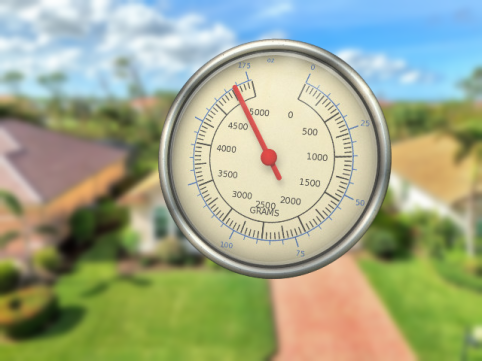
value=4800 unit=g
